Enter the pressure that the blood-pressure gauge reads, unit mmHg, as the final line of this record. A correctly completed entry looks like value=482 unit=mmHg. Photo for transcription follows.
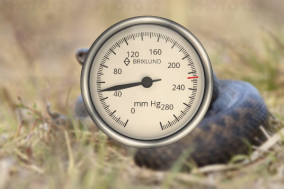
value=50 unit=mmHg
